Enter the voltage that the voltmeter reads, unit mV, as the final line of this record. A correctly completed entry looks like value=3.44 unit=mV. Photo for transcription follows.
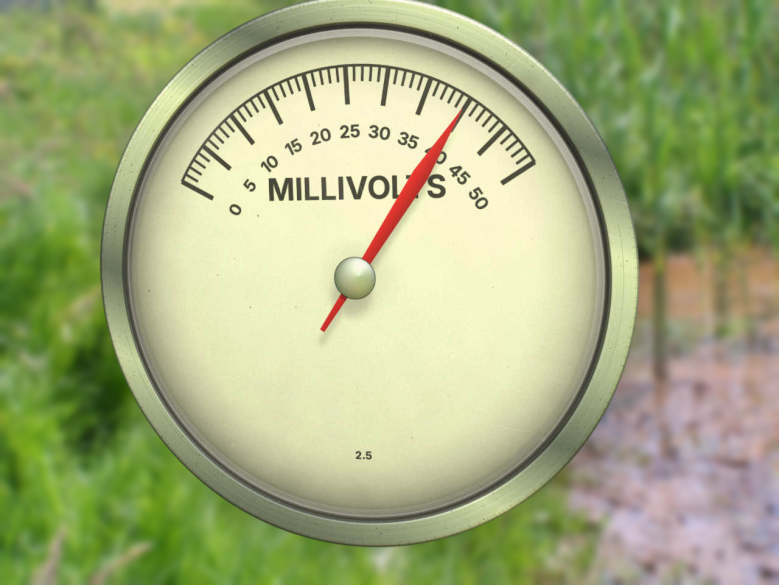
value=40 unit=mV
